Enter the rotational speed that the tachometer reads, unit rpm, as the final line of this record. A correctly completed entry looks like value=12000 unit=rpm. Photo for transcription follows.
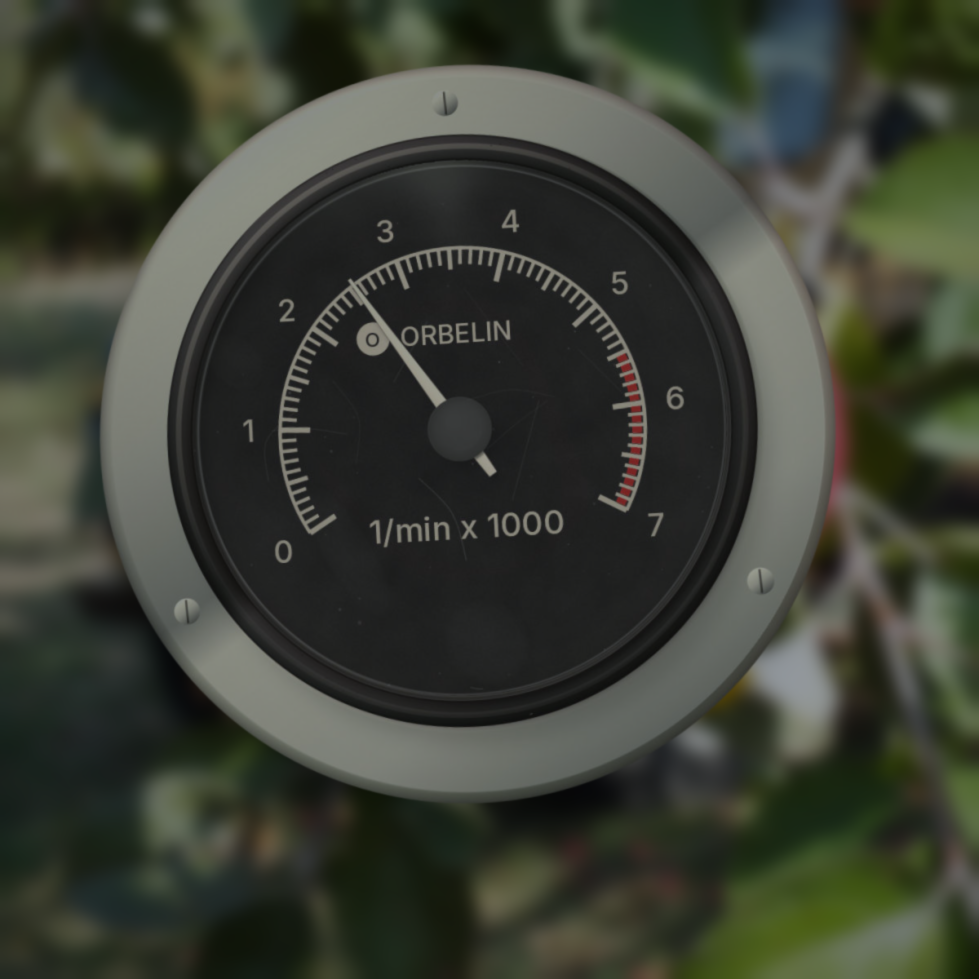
value=2550 unit=rpm
